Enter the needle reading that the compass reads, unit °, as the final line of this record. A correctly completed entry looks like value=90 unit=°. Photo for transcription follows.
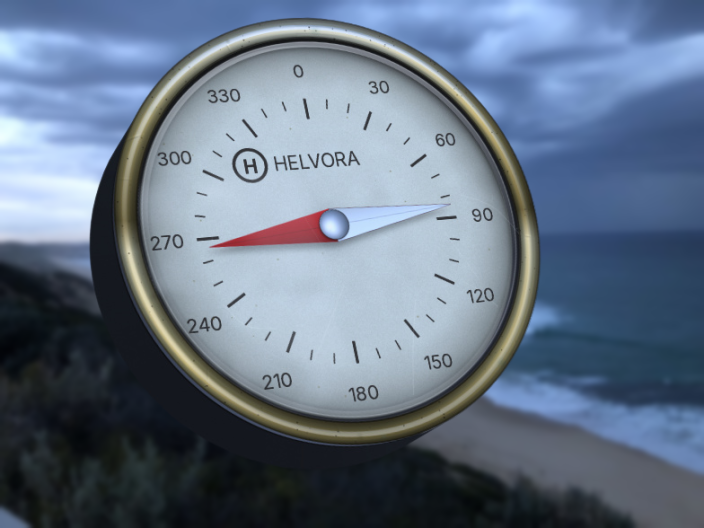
value=265 unit=°
